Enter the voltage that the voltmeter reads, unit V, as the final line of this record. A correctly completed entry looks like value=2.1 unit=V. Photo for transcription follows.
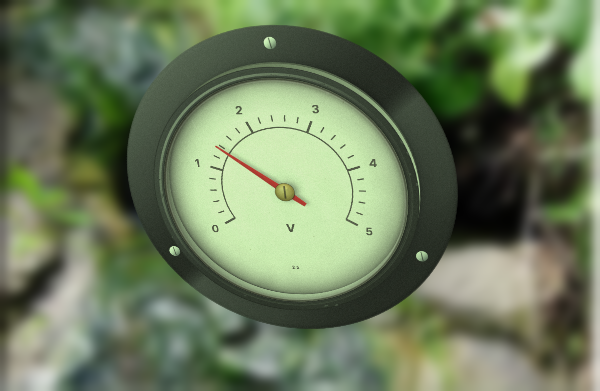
value=1.4 unit=V
